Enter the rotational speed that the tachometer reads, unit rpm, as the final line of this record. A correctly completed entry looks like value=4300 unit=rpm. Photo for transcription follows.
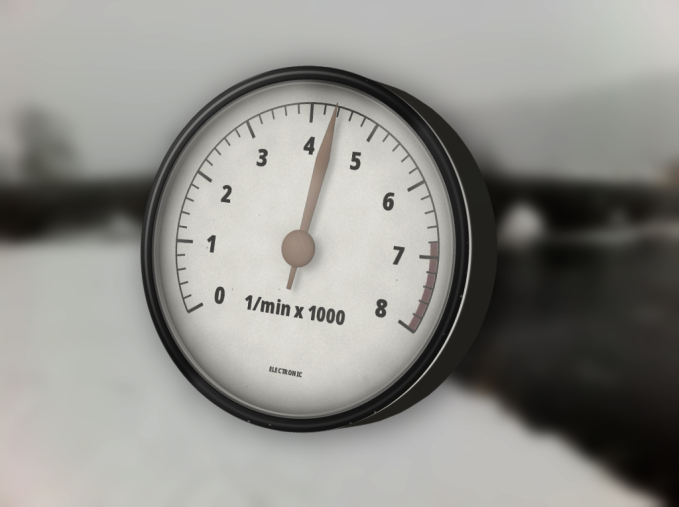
value=4400 unit=rpm
